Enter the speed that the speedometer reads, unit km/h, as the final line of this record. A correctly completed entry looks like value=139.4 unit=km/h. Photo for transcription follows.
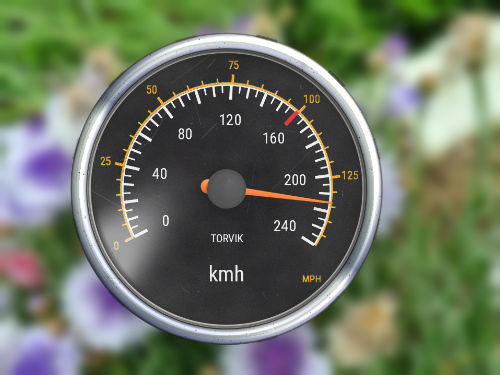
value=215 unit=km/h
